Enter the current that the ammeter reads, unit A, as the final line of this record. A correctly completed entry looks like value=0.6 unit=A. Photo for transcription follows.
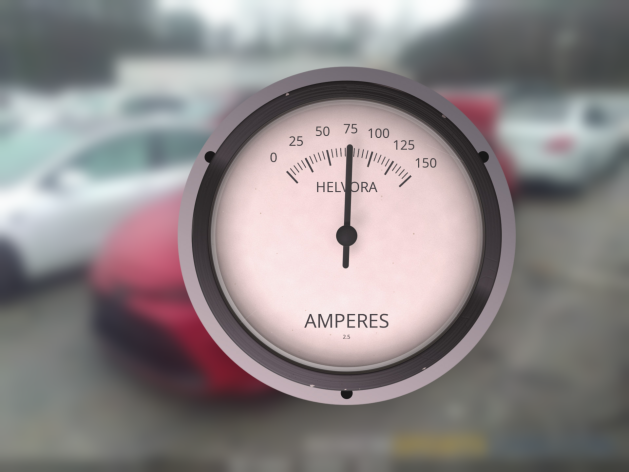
value=75 unit=A
